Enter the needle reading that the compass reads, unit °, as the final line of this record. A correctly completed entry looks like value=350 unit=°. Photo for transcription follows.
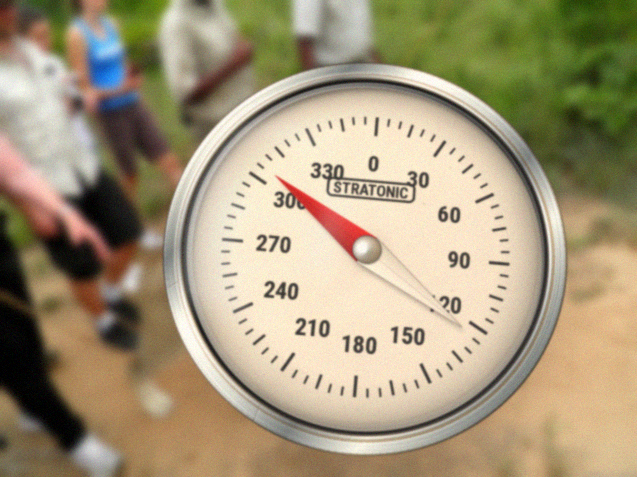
value=305 unit=°
